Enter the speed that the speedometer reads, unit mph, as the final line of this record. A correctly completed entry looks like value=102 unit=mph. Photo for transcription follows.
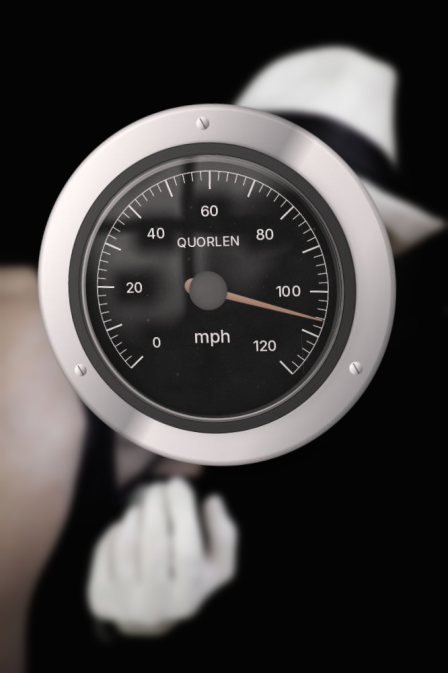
value=106 unit=mph
